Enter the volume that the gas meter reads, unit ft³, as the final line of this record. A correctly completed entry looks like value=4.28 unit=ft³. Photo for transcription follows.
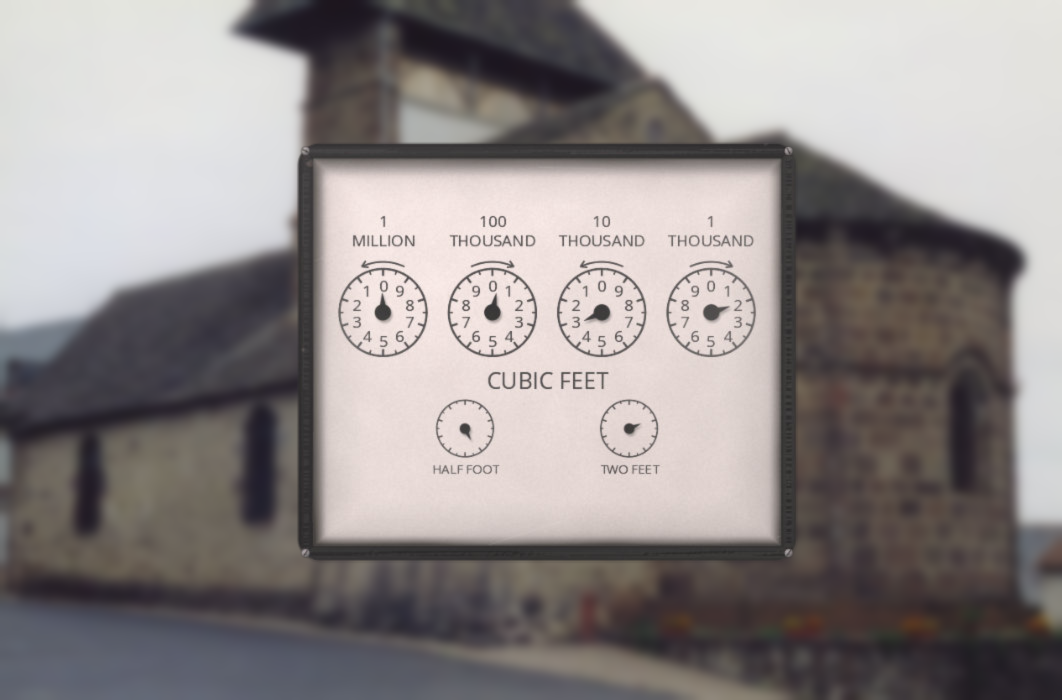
value=3200 unit=ft³
